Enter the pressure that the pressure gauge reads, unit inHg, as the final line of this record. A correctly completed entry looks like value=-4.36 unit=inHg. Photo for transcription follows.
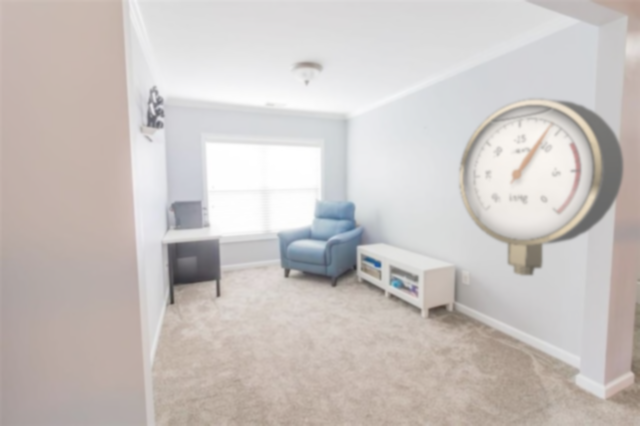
value=-11 unit=inHg
